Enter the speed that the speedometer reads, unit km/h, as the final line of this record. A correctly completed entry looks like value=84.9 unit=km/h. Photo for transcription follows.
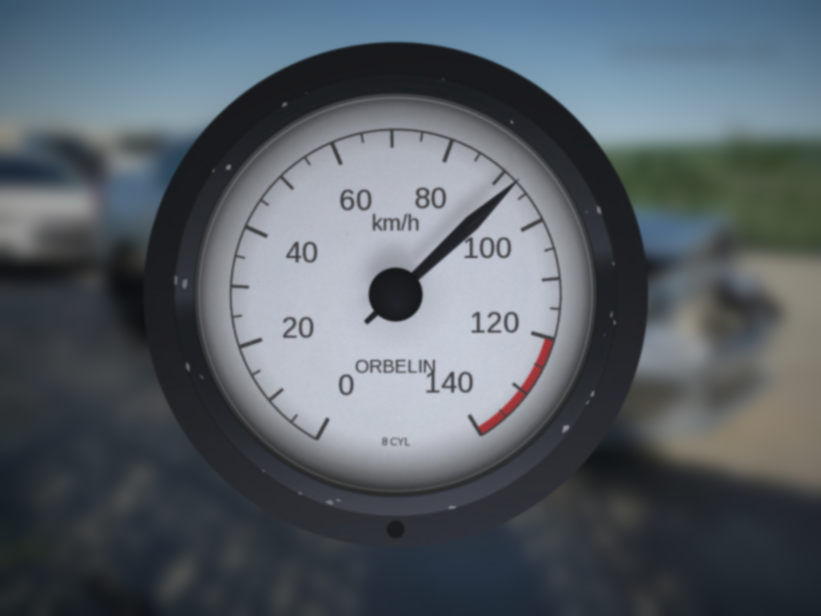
value=92.5 unit=km/h
